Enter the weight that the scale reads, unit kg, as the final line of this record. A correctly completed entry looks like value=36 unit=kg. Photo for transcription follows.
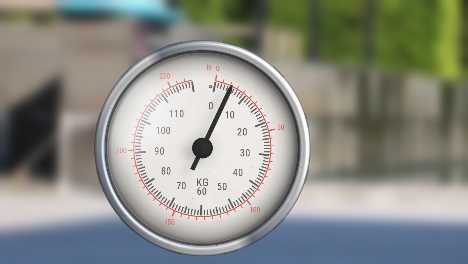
value=5 unit=kg
